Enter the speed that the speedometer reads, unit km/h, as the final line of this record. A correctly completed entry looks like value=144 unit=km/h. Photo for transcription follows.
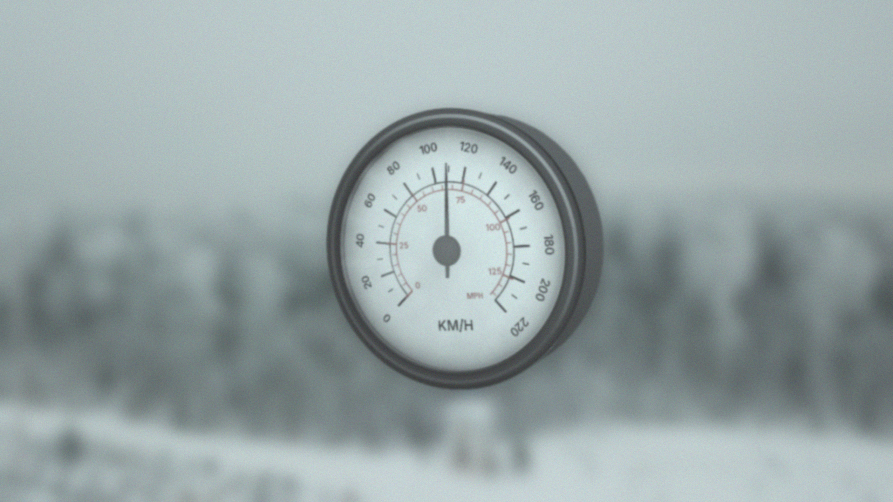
value=110 unit=km/h
